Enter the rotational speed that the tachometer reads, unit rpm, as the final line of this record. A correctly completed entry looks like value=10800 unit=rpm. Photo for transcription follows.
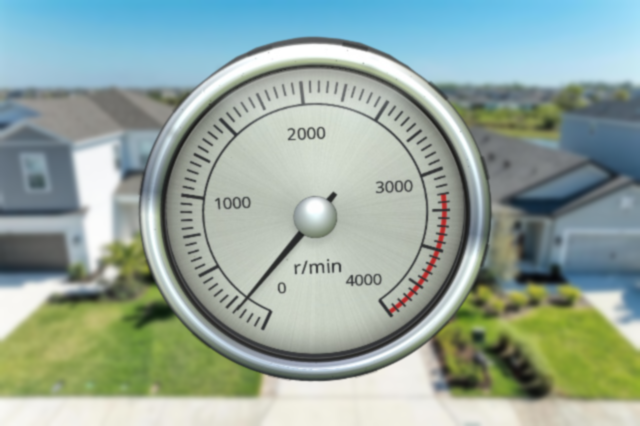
value=200 unit=rpm
